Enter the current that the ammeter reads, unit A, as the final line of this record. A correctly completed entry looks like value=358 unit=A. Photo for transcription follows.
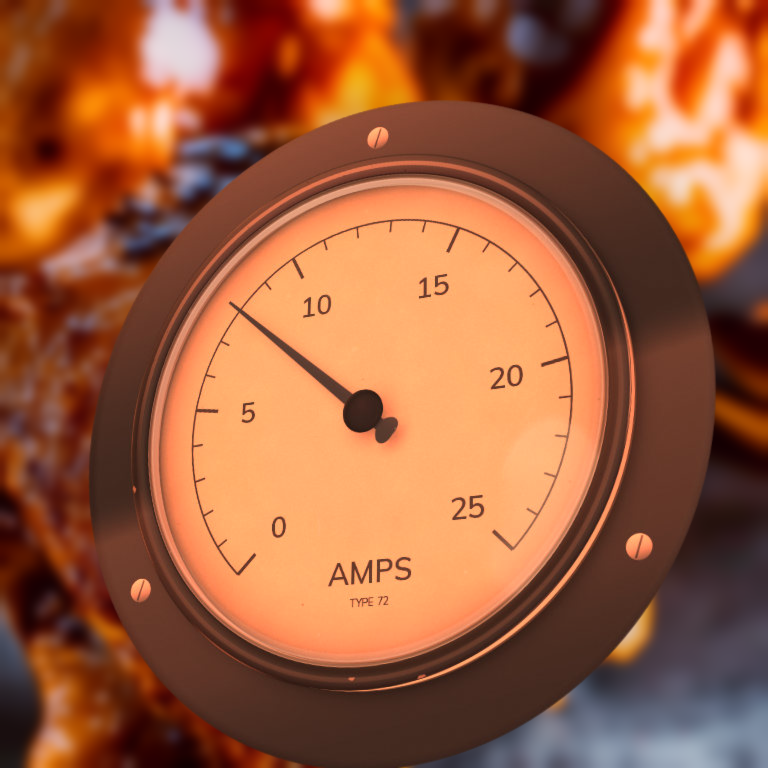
value=8 unit=A
